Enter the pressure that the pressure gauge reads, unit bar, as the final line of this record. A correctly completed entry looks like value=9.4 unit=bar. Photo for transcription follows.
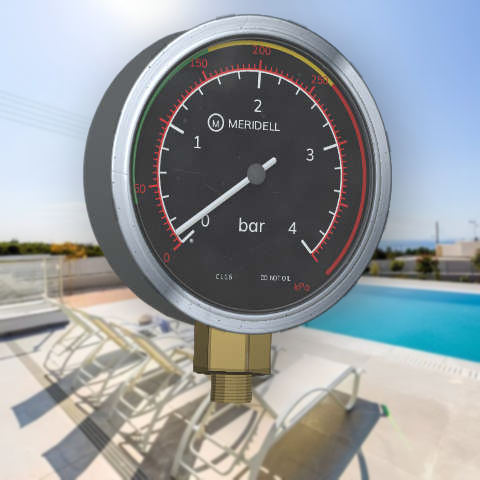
value=0.1 unit=bar
